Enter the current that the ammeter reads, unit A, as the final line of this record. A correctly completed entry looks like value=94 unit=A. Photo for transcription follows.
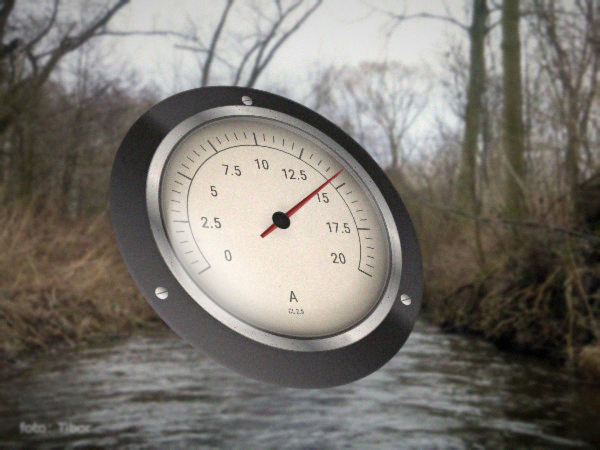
value=14.5 unit=A
